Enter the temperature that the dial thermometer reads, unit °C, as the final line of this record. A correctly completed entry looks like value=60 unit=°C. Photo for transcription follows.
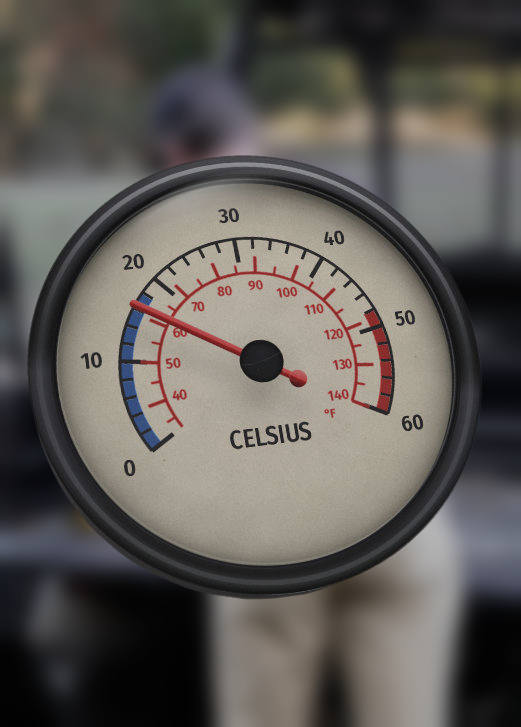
value=16 unit=°C
